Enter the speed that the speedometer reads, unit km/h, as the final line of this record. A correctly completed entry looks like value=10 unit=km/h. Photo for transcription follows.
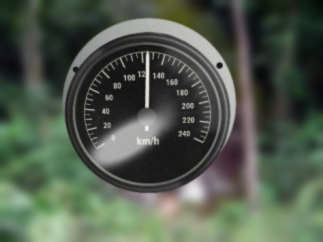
value=125 unit=km/h
